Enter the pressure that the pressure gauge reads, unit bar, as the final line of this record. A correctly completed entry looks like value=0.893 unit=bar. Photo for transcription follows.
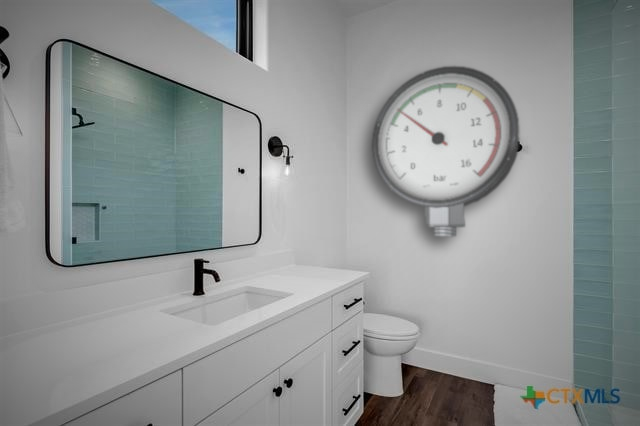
value=5 unit=bar
